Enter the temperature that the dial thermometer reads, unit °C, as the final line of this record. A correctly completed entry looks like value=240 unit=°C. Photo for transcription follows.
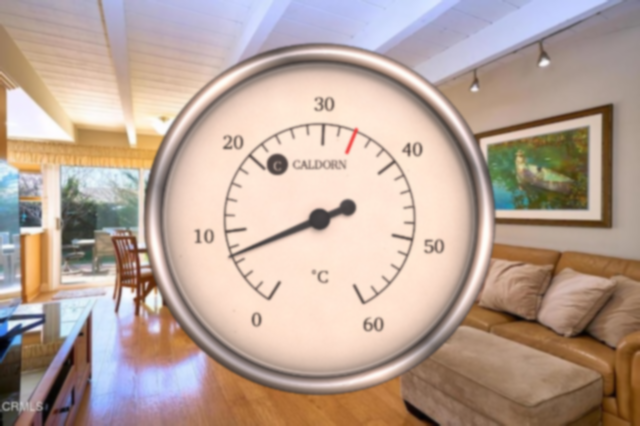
value=7 unit=°C
